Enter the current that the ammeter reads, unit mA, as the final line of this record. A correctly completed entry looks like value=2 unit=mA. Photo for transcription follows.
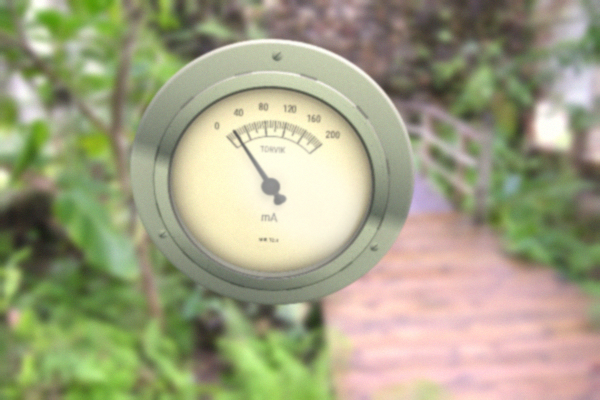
value=20 unit=mA
